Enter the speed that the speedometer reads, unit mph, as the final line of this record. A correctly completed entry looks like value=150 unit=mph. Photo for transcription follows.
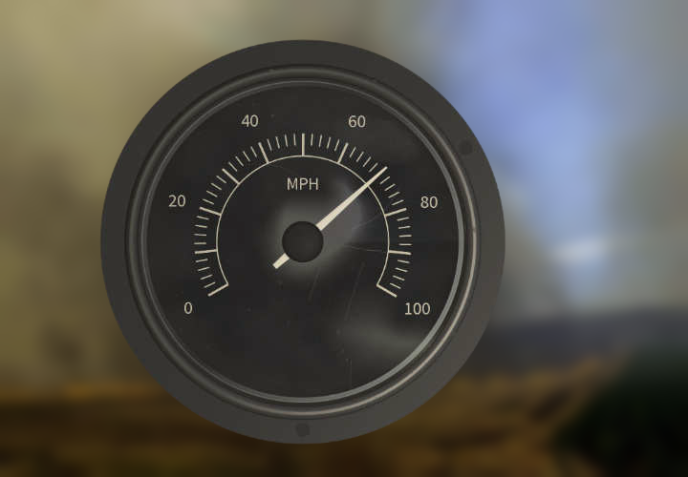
value=70 unit=mph
